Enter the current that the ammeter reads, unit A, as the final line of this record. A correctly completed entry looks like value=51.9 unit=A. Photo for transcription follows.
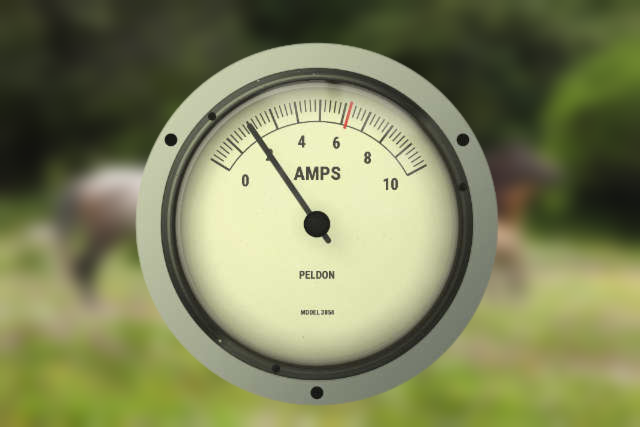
value=2 unit=A
